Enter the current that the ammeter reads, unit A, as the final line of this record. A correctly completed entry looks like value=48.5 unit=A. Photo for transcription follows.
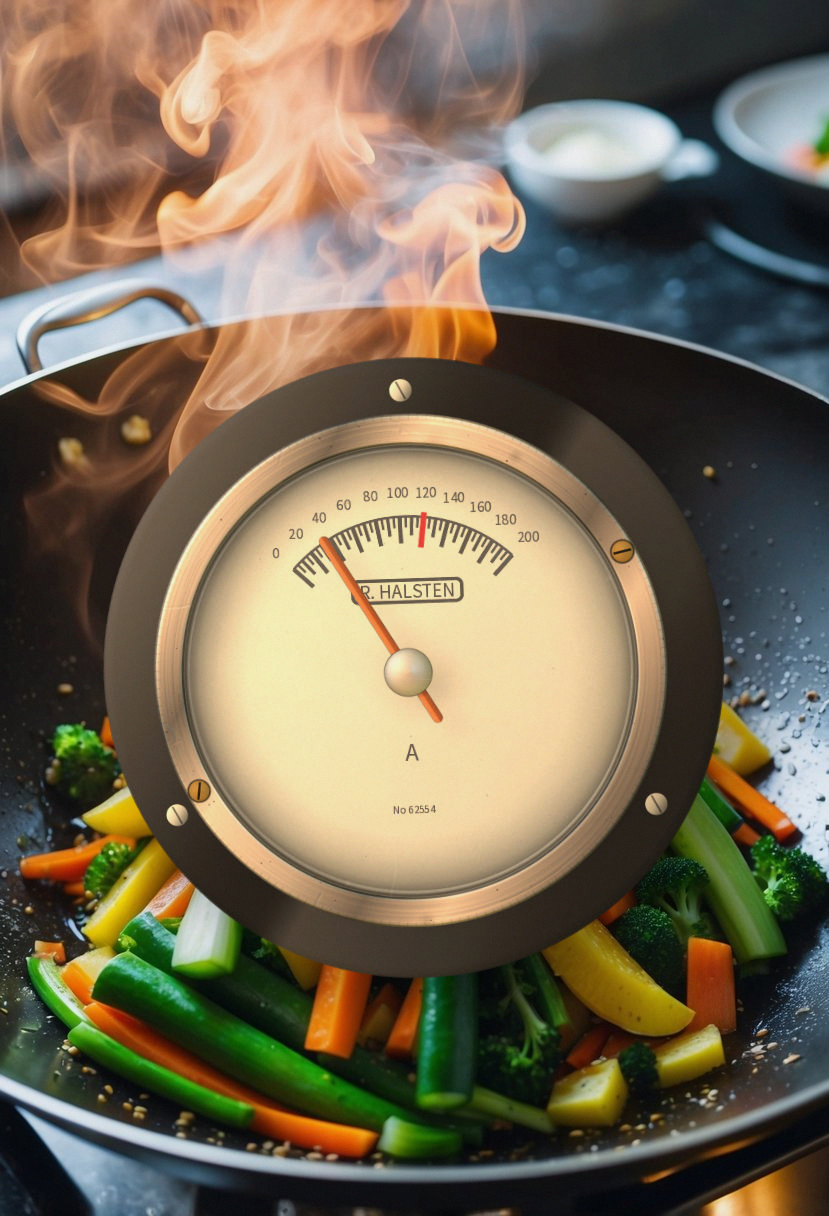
value=35 unit=A
